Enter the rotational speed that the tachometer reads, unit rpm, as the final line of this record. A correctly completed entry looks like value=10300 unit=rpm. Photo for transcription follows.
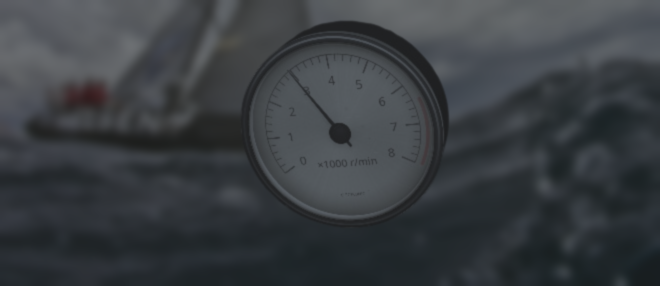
value=3000 unit=rpm
